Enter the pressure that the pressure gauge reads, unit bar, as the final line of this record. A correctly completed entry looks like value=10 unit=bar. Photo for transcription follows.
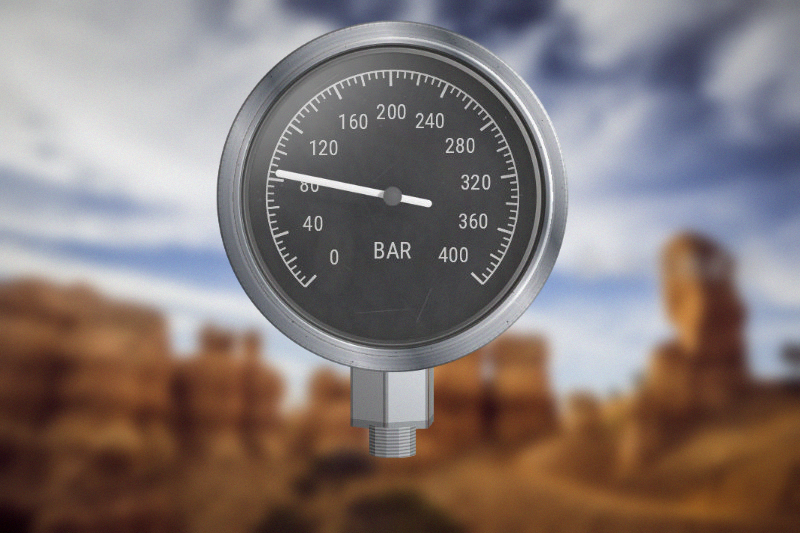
value=85 unit=bar
